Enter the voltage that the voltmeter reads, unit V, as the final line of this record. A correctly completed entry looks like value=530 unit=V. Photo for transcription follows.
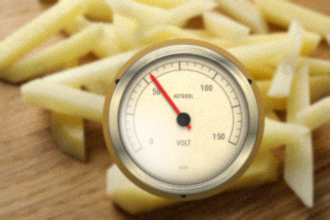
value=55 unit=V
